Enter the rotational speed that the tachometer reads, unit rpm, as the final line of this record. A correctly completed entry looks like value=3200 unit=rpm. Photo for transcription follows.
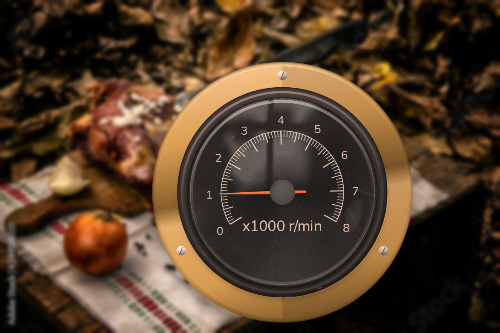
value=1000 unit=rpm
